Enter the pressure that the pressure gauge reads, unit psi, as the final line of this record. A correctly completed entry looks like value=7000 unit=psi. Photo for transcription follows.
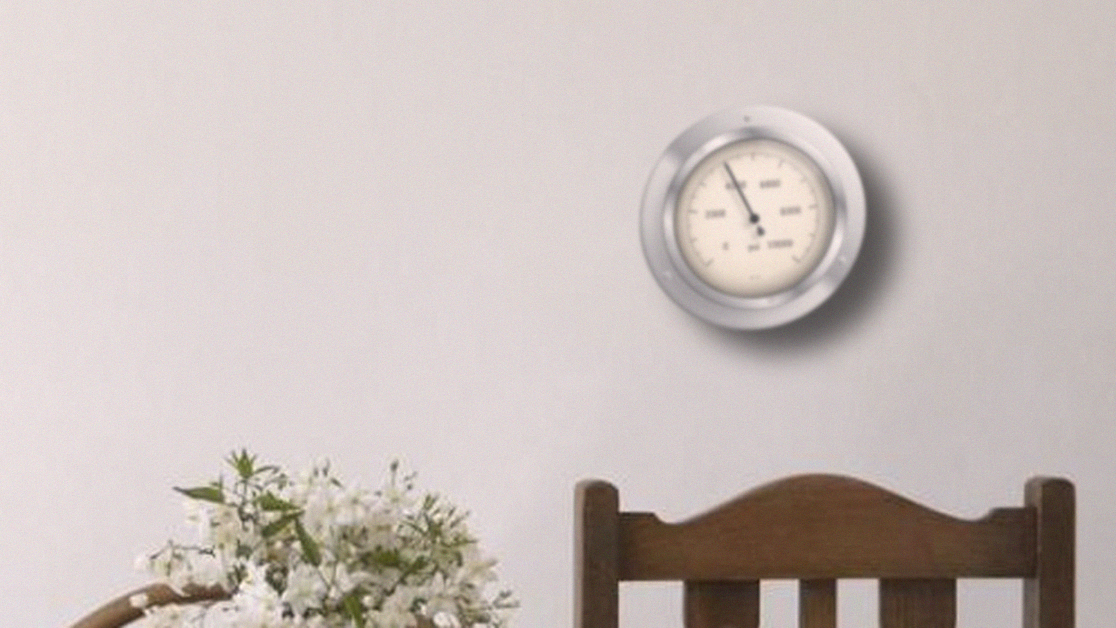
value=4000 unit=psi
